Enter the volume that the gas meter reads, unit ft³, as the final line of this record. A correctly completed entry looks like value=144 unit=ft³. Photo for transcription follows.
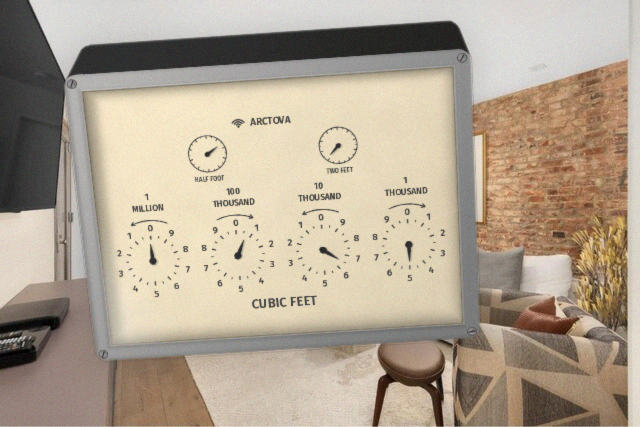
value=6500 unit=ft³
